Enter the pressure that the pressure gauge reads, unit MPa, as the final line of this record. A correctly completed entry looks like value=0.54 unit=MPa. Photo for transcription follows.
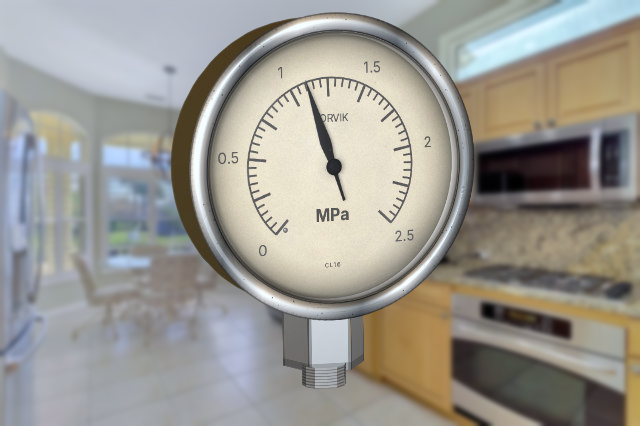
value=1.1 unit=MPa
